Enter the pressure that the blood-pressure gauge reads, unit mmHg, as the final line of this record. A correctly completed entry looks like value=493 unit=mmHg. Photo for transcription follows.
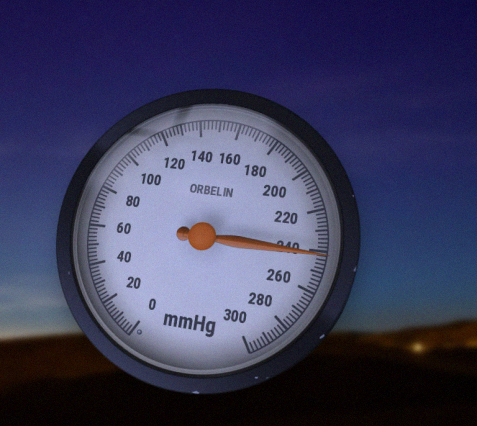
value=242 unit=mmHg
